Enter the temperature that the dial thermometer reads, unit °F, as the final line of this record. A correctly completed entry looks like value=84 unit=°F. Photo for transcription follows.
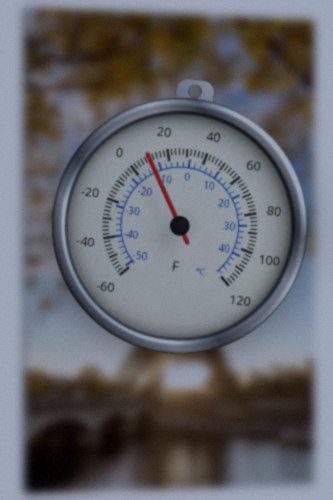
value=10 unit=°F
